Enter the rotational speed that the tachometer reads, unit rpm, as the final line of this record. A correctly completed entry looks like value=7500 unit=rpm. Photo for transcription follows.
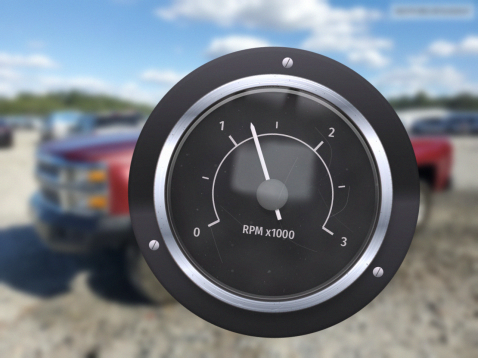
value=1250 unit=rpm
